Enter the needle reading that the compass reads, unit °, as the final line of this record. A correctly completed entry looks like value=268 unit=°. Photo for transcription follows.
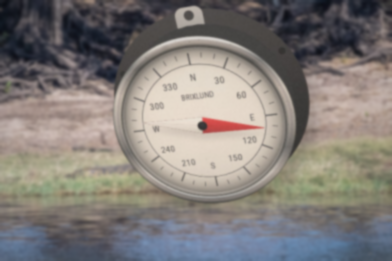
value=100 unit=°
